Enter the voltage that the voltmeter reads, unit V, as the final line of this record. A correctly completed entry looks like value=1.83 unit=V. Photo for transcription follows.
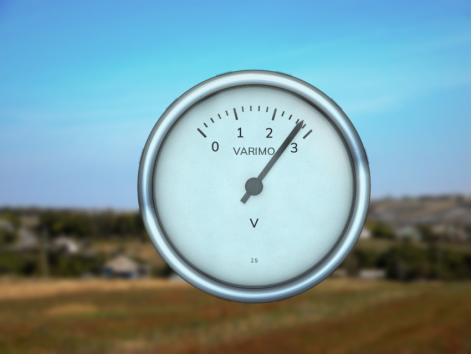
value=2.7 unit=V
